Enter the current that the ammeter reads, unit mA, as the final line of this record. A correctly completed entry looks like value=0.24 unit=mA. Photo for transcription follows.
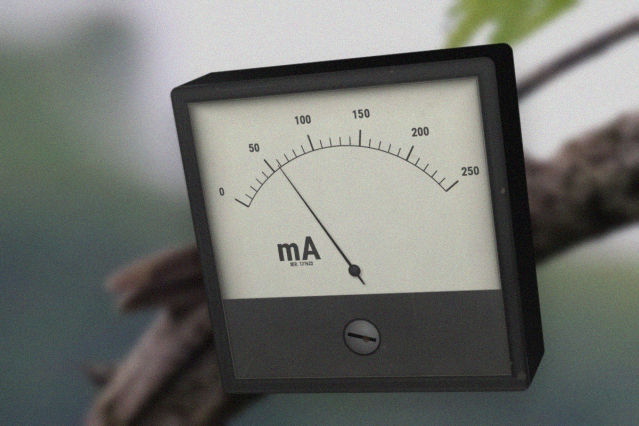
value=60 unit=mA
